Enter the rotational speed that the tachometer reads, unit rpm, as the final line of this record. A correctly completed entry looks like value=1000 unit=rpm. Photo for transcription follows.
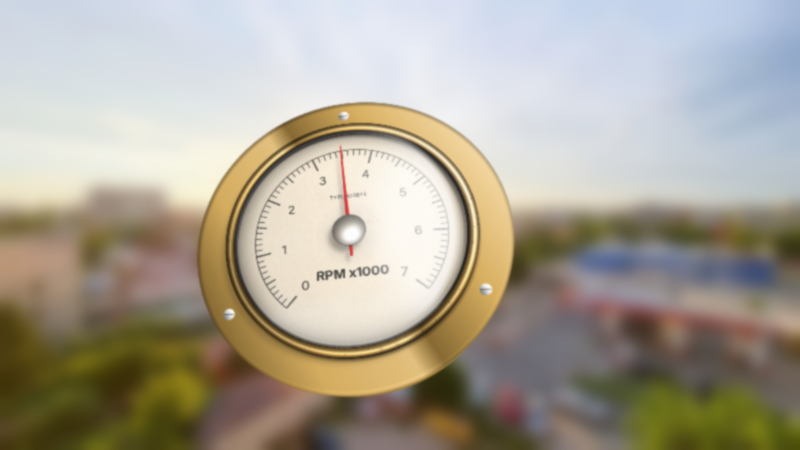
value=3500 unit=rpm
